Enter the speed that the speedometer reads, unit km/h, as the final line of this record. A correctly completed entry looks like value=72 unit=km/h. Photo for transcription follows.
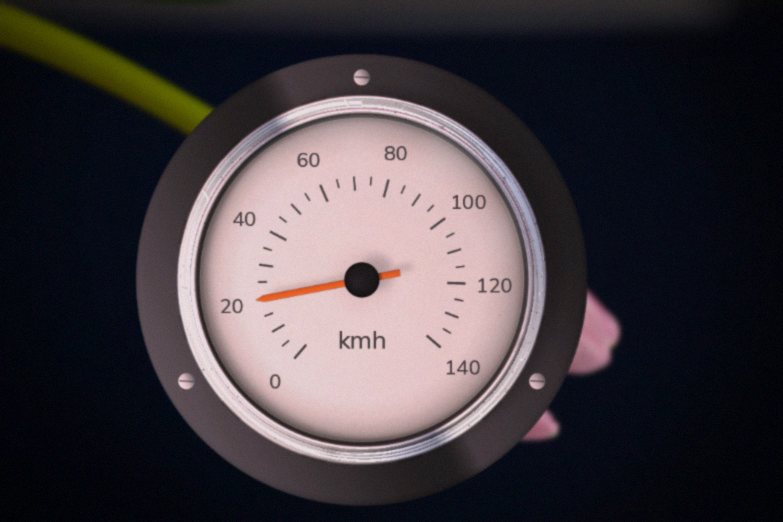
value=20 unit=km/h
